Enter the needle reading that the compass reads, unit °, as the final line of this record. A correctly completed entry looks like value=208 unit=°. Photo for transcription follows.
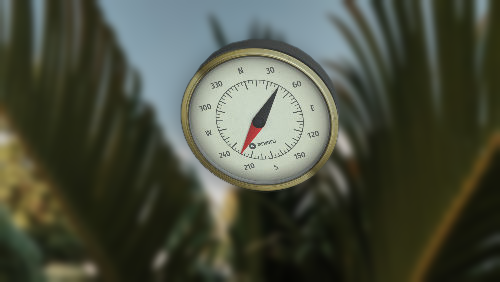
value=225 unit=°
